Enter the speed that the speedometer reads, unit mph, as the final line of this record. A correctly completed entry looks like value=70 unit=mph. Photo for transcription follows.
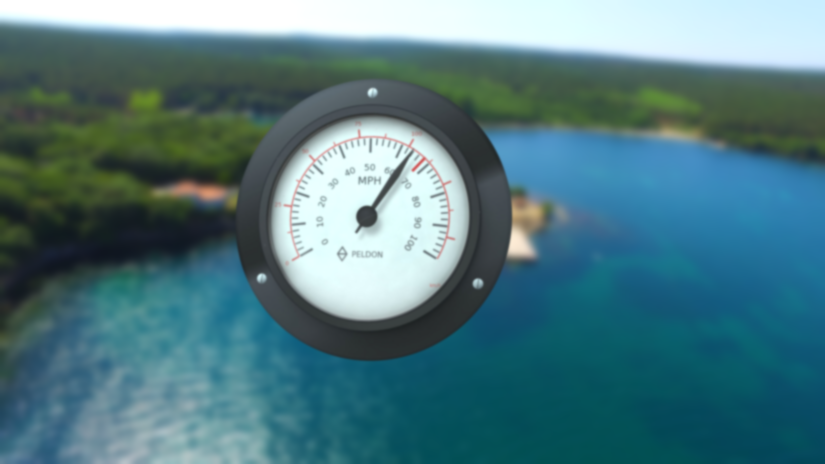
value=64 unit=mph
